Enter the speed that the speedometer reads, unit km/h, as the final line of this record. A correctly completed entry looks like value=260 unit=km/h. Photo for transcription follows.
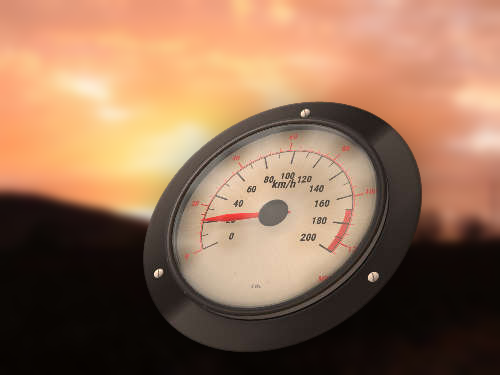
value=20 unit=km/h
